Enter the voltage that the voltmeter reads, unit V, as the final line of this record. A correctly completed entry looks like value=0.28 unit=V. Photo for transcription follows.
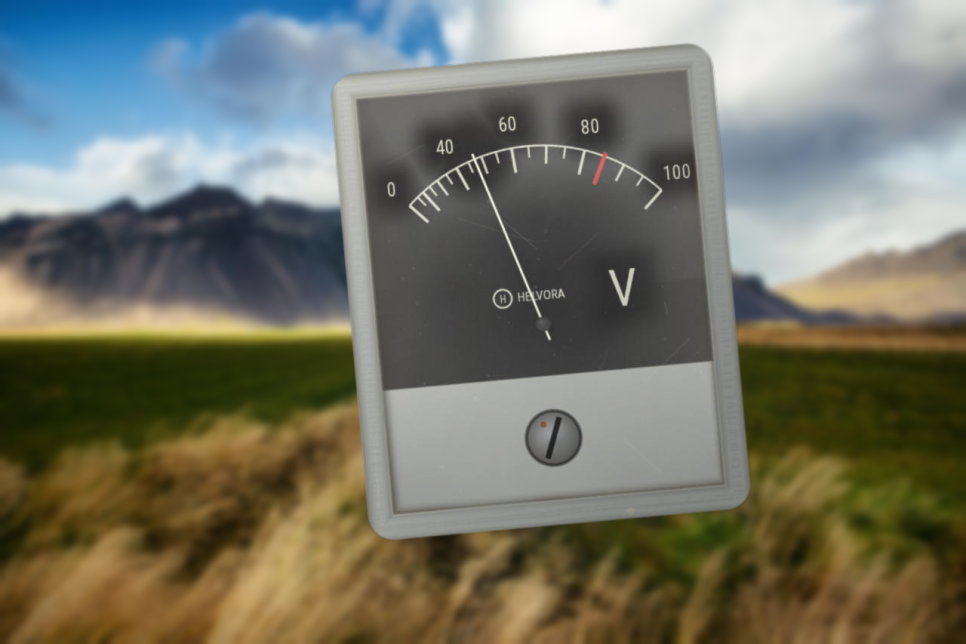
value=47.5 unit=V
